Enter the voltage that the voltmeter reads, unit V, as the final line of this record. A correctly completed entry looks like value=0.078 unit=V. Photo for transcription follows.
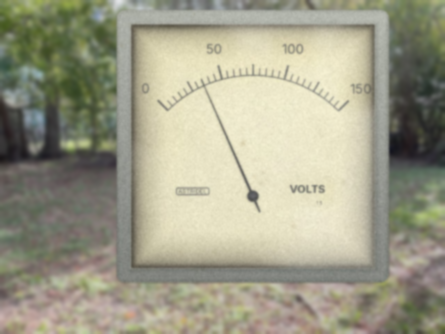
value=35 unit=V
